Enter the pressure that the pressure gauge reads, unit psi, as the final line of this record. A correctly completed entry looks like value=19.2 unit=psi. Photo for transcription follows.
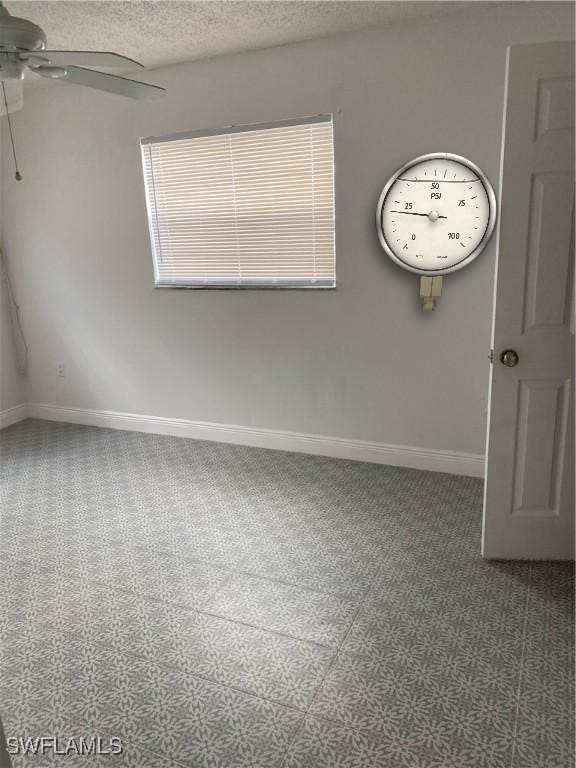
value=20 unit=psi
